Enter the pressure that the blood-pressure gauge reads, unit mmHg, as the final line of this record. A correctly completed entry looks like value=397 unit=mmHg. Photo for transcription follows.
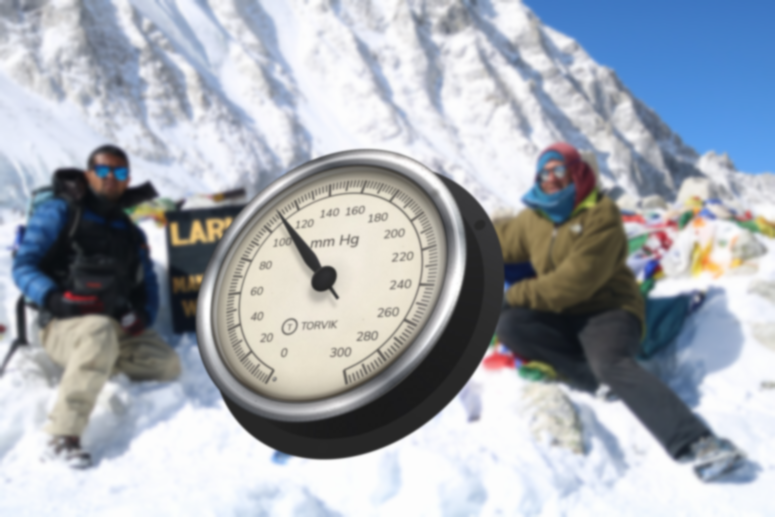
value=110 unit=mmHg
